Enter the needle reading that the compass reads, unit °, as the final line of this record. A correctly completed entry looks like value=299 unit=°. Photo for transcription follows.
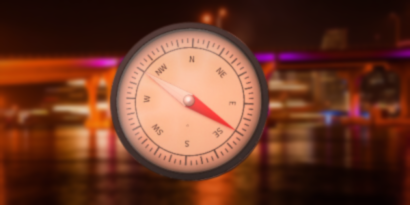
value=120 unit=°
